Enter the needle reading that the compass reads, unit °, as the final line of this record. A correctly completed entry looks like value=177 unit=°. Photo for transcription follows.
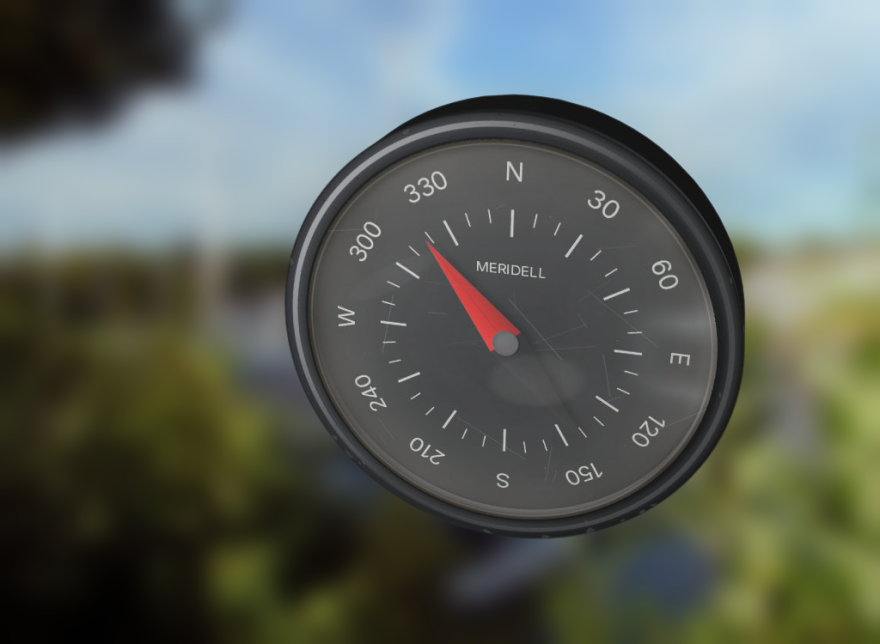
value=320 unit=°
